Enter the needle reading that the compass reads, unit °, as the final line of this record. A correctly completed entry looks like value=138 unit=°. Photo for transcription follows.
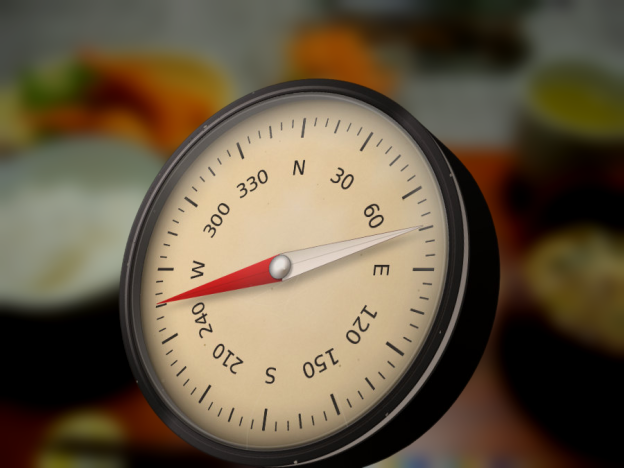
value=255 unit=°
